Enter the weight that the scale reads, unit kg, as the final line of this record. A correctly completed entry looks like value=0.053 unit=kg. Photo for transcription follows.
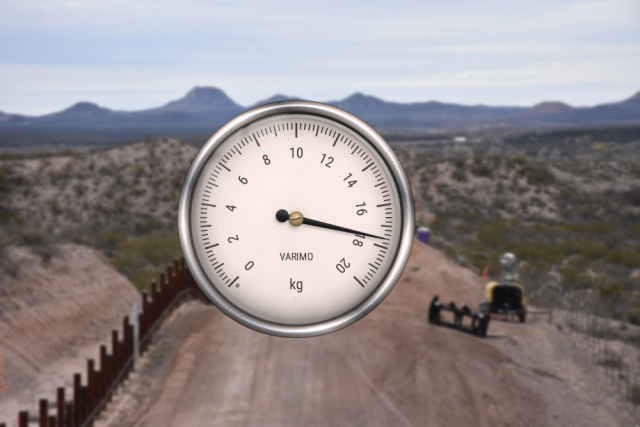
value=17.6 unit=kg
